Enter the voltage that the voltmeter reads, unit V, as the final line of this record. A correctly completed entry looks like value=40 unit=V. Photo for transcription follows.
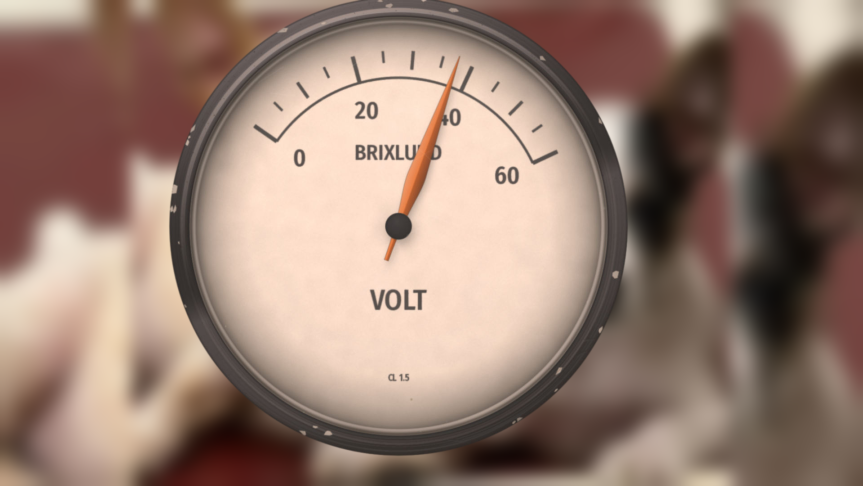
value=37.5 unit=V
